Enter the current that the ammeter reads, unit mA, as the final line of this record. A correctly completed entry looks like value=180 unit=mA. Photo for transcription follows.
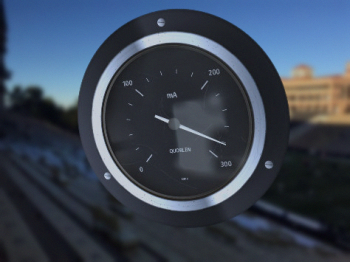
value=280 unit=mA
